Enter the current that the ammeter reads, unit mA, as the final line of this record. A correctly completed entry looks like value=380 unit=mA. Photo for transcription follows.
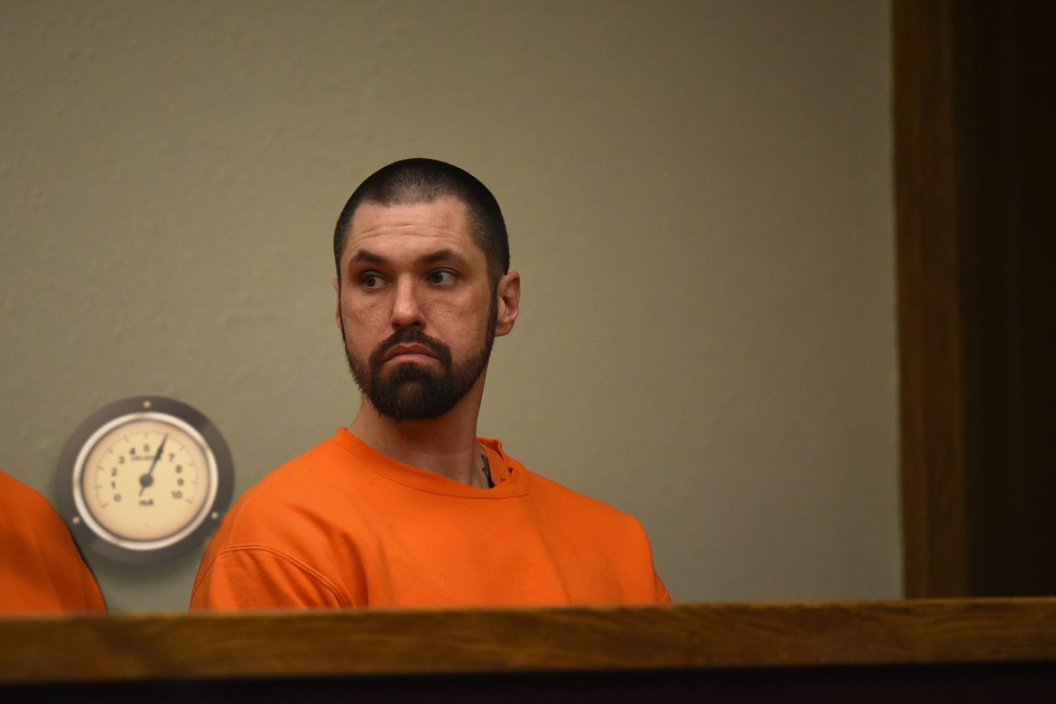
value=6 unit=mA
